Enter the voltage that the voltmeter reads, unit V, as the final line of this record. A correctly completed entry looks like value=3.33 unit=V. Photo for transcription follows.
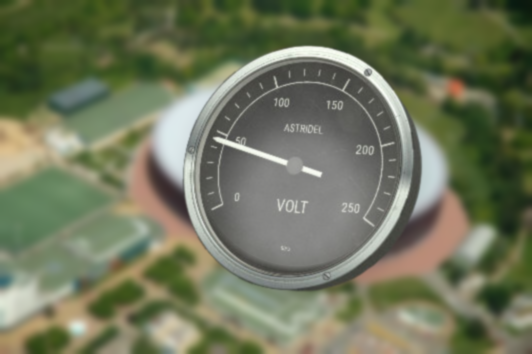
value=45 unit=V
